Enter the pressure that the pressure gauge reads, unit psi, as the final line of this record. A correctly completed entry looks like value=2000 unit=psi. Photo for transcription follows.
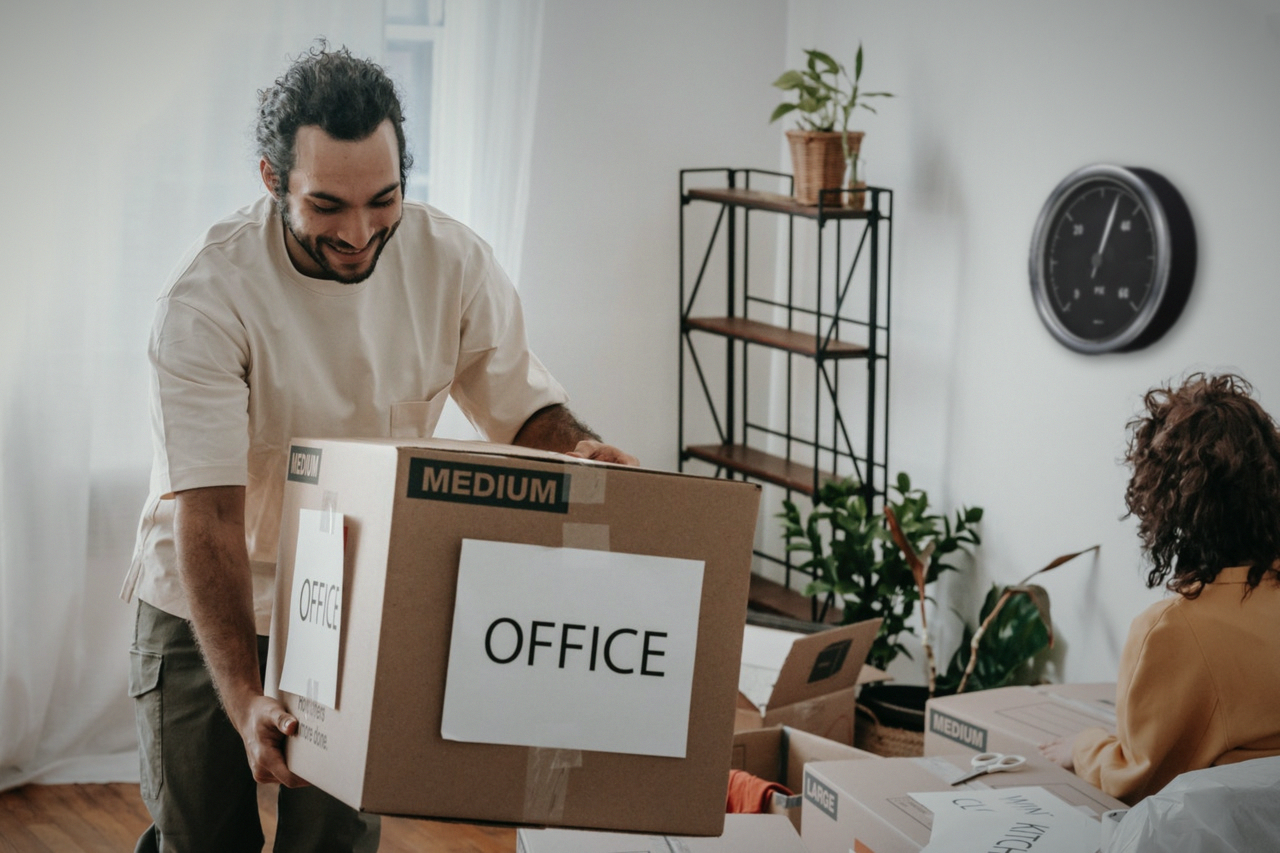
value=35 unit=psi
